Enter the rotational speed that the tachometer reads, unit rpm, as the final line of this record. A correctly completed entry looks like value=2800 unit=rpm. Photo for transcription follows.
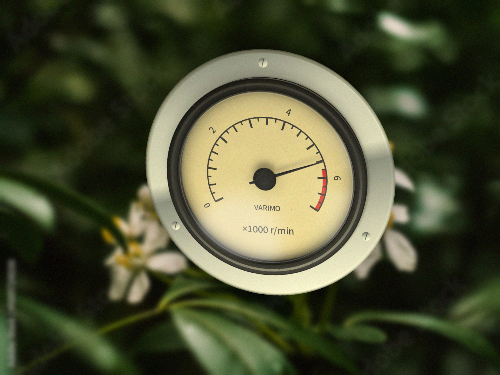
value=5500 unit=rpm
